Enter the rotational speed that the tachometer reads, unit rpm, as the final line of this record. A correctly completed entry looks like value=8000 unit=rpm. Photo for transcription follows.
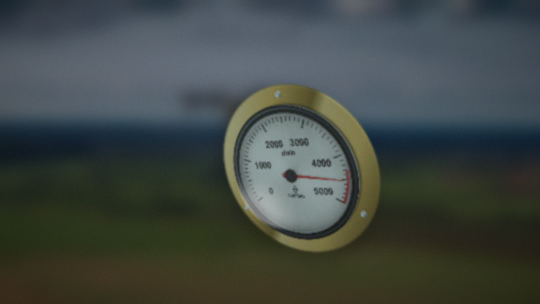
value=4500 unit=rpm
